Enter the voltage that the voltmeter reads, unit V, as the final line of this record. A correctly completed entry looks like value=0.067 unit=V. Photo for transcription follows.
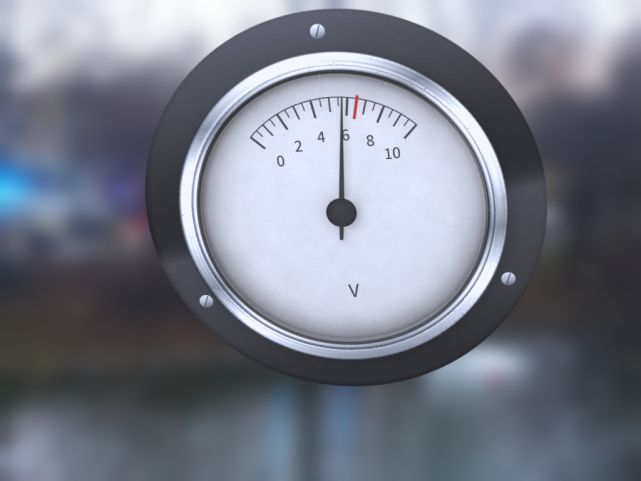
value=5.75 unit=V
